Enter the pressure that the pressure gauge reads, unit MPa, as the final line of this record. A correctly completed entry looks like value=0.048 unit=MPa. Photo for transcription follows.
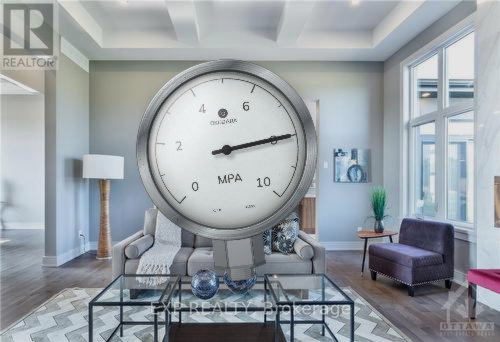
value=8 unit=MPa
